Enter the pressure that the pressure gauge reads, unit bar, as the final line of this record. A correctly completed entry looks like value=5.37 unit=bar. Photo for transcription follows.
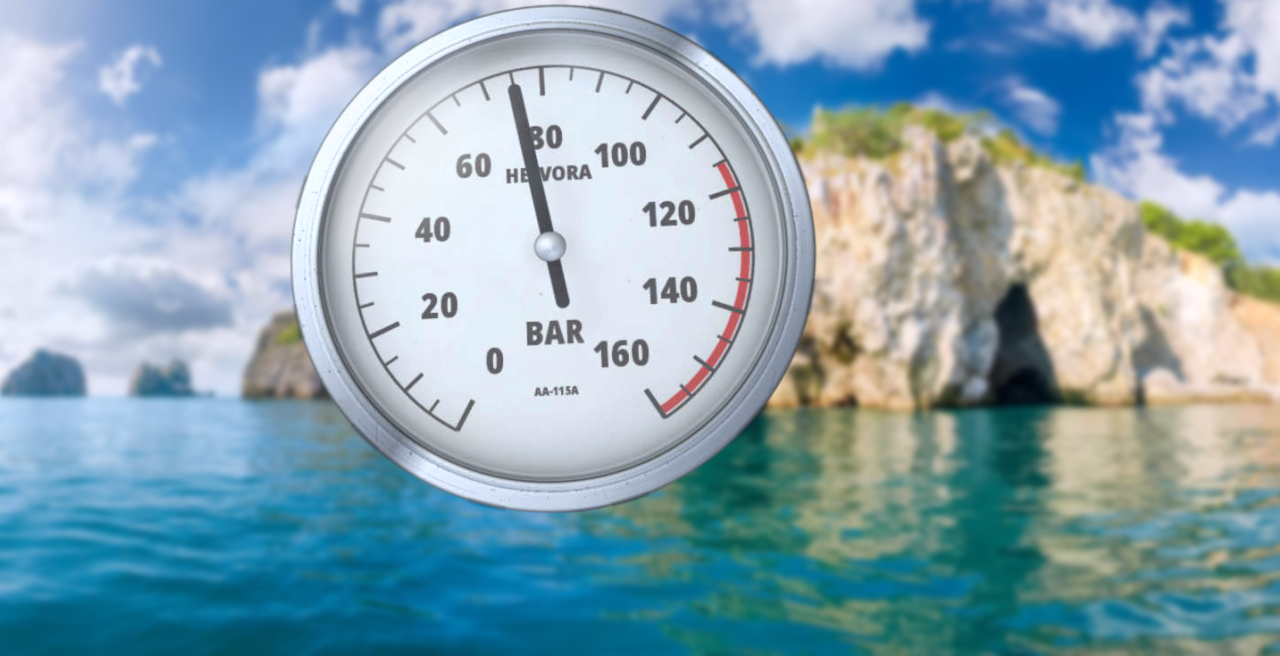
value=75 unit=bar
